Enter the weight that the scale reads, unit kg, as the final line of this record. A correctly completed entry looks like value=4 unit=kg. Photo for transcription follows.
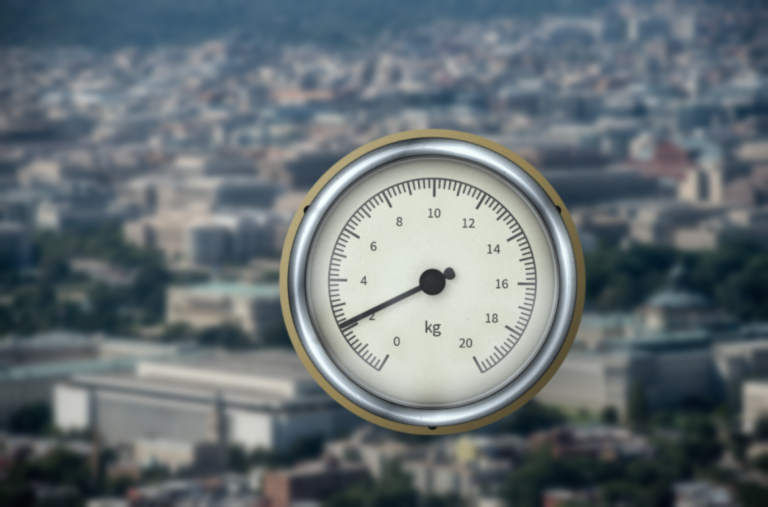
value=2.2 unit=kg
